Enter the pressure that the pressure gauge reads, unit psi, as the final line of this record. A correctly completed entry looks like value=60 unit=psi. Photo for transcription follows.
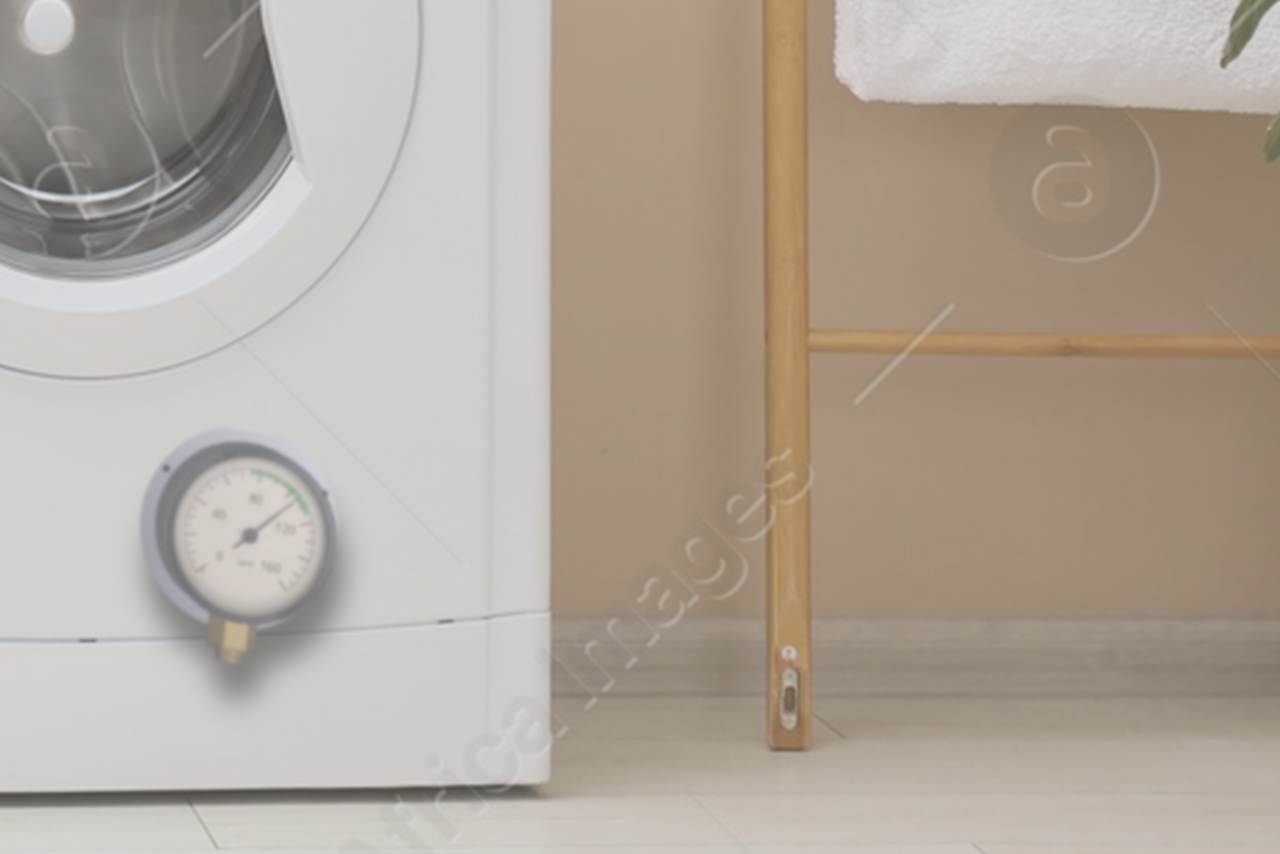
value=105 unit=psi
